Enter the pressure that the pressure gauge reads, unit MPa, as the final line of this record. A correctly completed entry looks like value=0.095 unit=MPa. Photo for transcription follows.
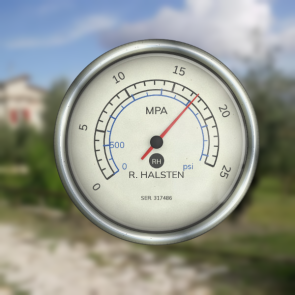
value=17.5 unit=MPa
